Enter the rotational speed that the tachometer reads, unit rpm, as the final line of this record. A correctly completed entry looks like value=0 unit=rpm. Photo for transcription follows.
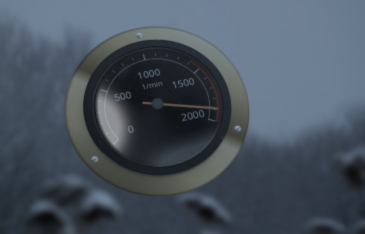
value=1900 unit=rpm
